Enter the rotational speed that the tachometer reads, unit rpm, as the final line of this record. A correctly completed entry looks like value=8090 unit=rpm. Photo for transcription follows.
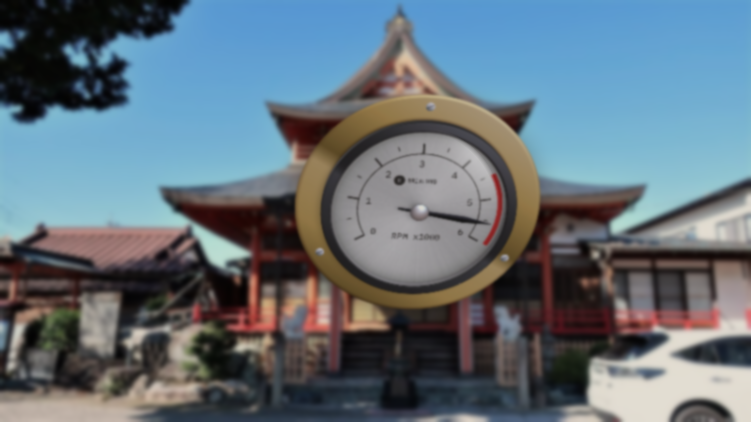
value=5500 unit=rpm
